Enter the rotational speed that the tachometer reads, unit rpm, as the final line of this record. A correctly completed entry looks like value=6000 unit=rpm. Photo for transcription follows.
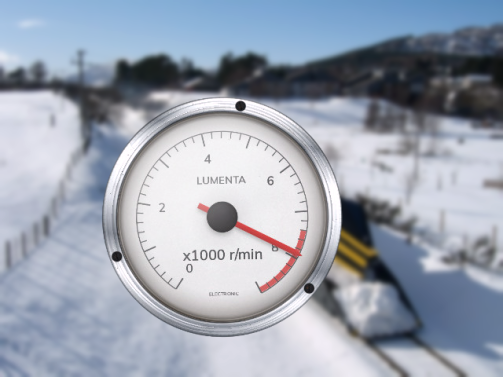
value=7900 unit=rpm
